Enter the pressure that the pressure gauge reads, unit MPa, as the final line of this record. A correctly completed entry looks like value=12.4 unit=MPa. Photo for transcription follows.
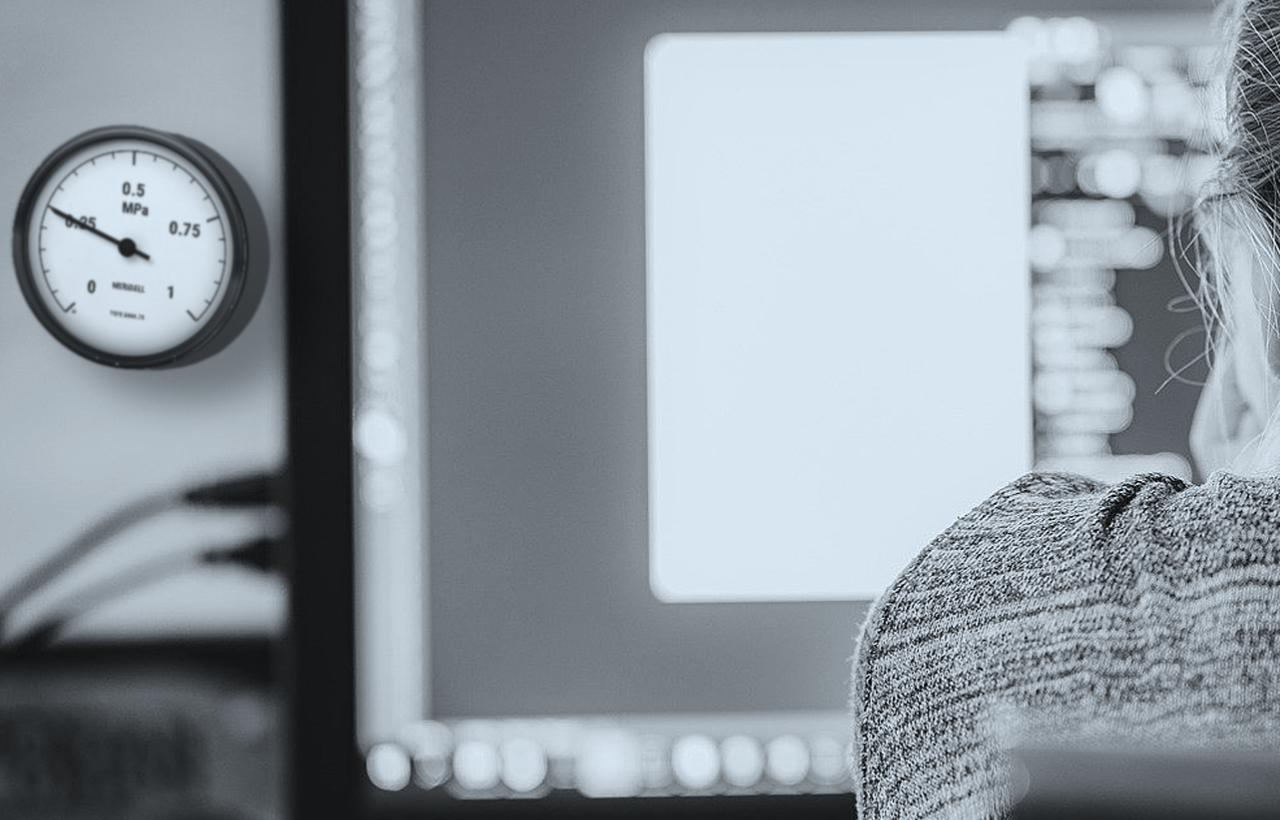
value=0.25 unit=MPa
